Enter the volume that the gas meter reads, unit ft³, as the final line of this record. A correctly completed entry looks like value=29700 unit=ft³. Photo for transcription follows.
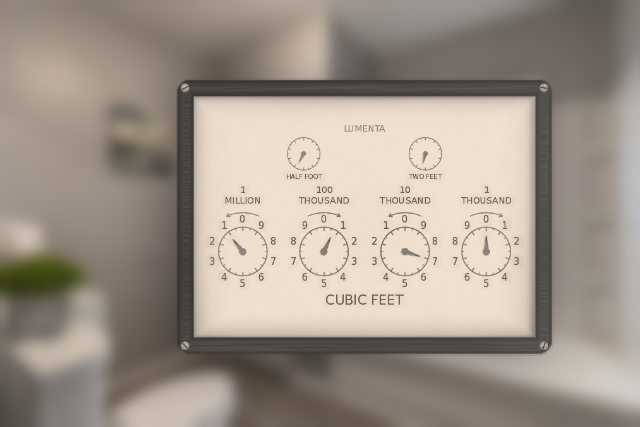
value=107000 unit=ft³
